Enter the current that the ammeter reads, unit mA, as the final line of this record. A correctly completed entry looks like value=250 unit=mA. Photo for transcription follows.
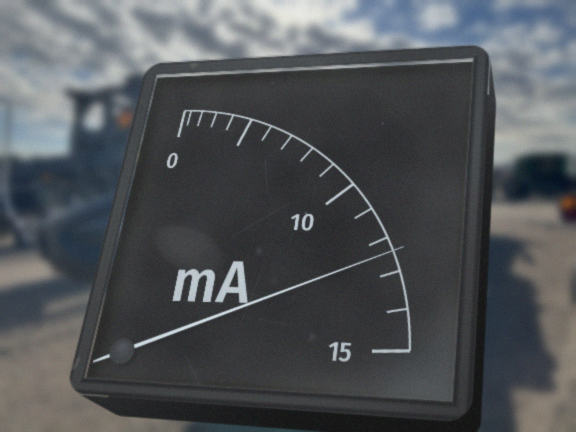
value=12.5 unit=mA
